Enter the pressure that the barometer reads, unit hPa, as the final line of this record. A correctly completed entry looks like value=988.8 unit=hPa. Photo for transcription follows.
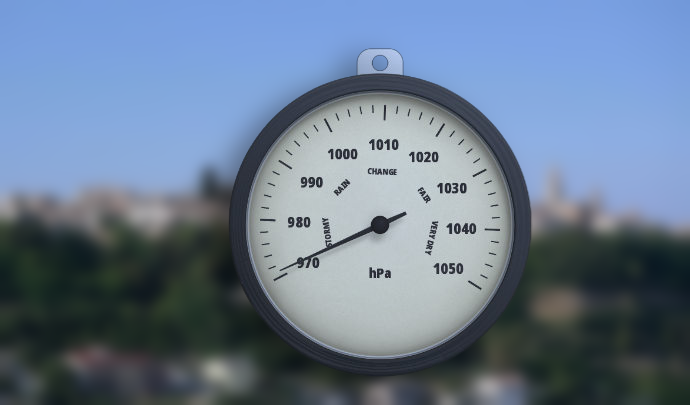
value=971 unit=hPa
